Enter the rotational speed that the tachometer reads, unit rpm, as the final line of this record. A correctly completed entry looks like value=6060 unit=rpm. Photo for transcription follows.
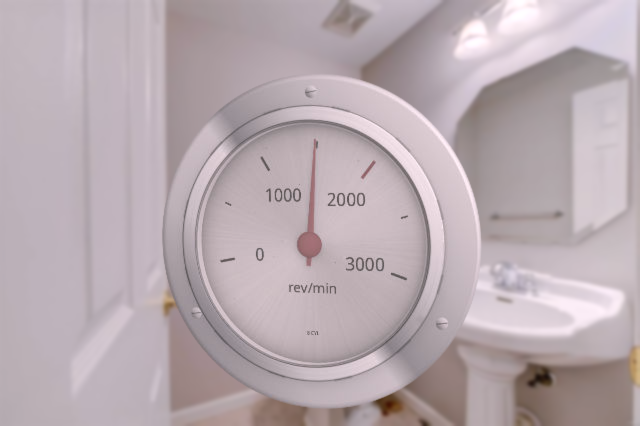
value=1500 unit=rpm
